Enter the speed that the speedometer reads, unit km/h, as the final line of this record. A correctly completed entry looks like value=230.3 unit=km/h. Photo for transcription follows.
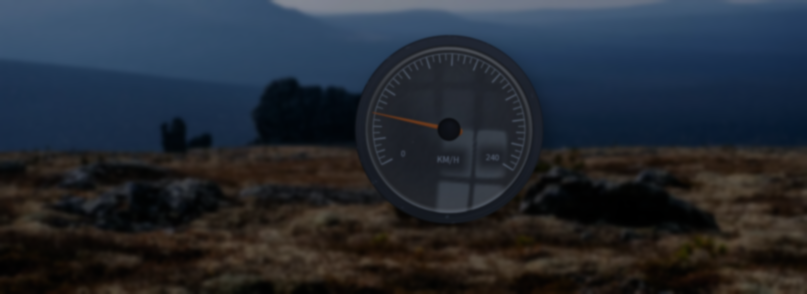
value=40 unit=km/h
